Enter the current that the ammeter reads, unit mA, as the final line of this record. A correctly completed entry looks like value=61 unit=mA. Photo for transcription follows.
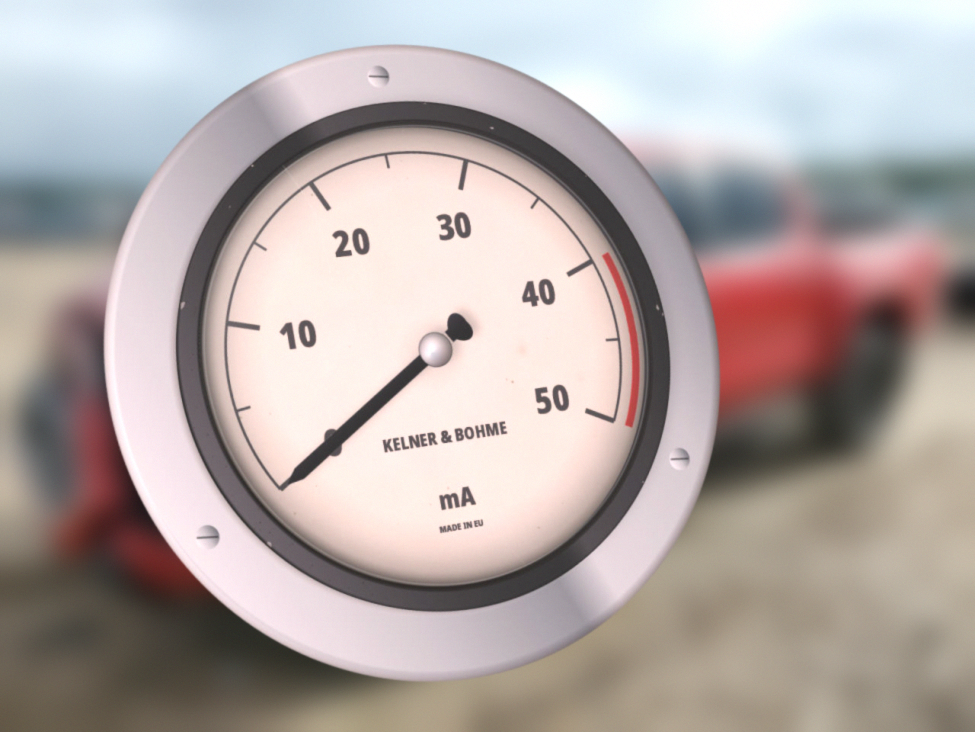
value=0 unit=mA
